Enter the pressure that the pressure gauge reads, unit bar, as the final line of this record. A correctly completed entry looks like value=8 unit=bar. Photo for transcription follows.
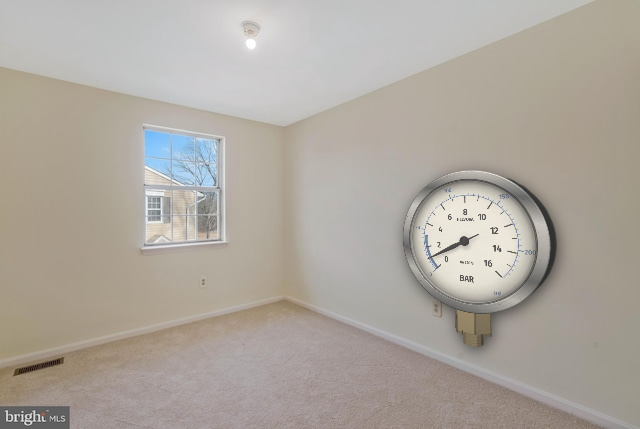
value=1 unit=bar
